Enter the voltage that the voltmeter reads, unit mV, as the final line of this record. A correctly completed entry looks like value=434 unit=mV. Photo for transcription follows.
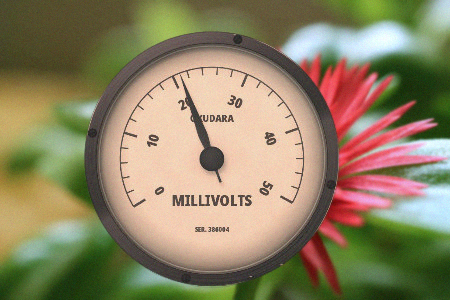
value=21 unit=mV
